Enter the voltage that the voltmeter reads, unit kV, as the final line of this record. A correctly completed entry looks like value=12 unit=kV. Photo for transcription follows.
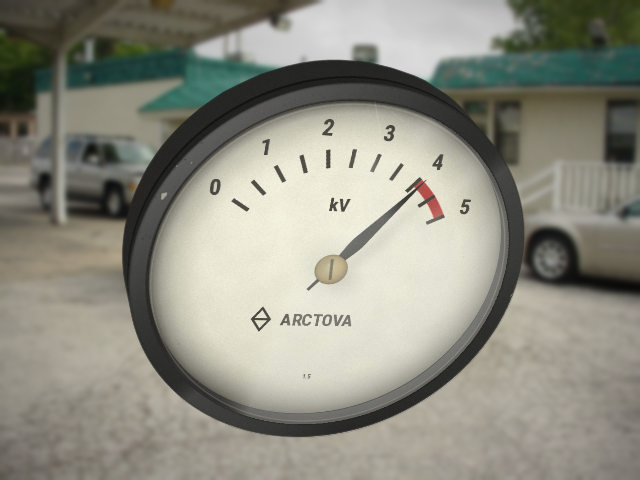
value=4 unit=kV
